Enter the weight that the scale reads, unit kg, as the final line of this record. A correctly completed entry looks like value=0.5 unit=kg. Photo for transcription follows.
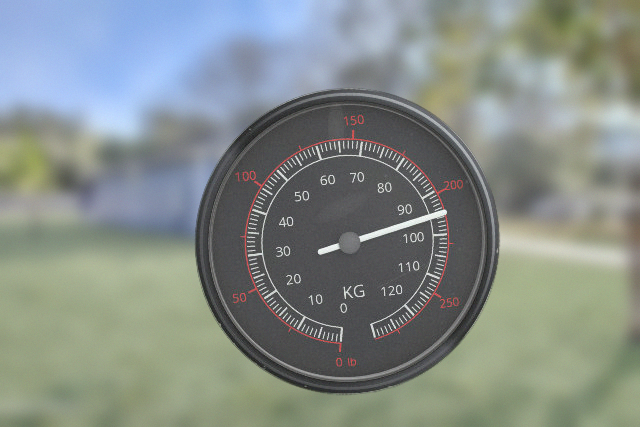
value=95 unit=kg
